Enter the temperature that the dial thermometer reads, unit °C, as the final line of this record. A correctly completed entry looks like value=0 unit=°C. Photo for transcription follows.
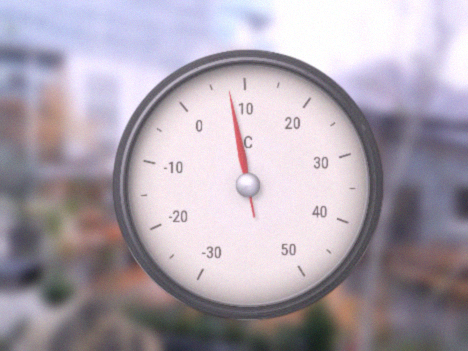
value=7.5 unit=°C
